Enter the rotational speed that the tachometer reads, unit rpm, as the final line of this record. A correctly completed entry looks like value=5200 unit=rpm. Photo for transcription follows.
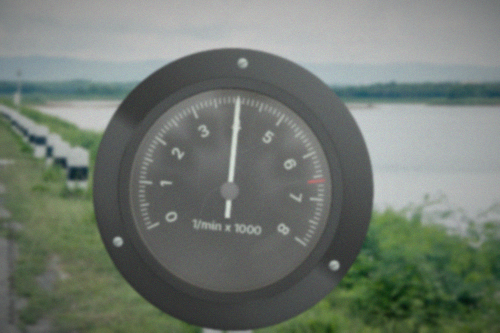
value=4000 unit=rpm
